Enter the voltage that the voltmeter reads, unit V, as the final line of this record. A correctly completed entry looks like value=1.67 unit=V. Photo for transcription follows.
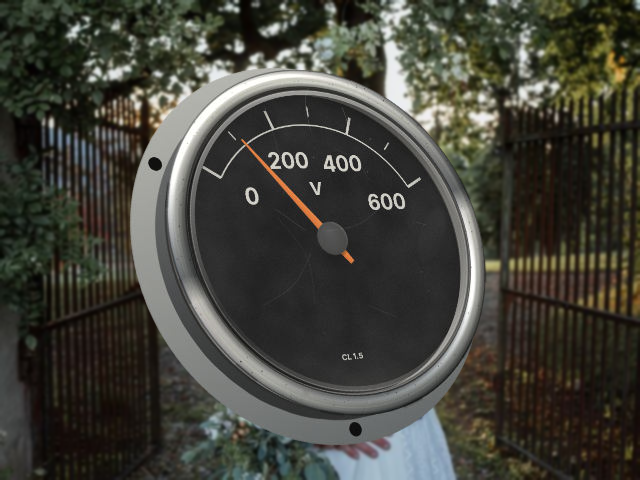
value=100 unit=V
